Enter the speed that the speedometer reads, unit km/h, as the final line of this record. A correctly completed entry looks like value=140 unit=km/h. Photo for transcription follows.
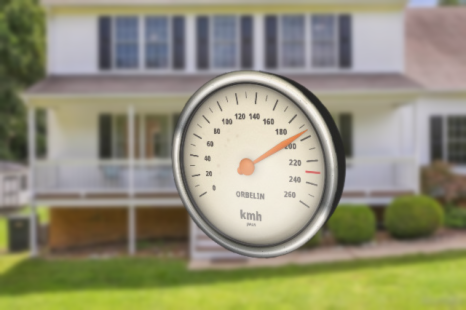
value=195 unit=km/h
